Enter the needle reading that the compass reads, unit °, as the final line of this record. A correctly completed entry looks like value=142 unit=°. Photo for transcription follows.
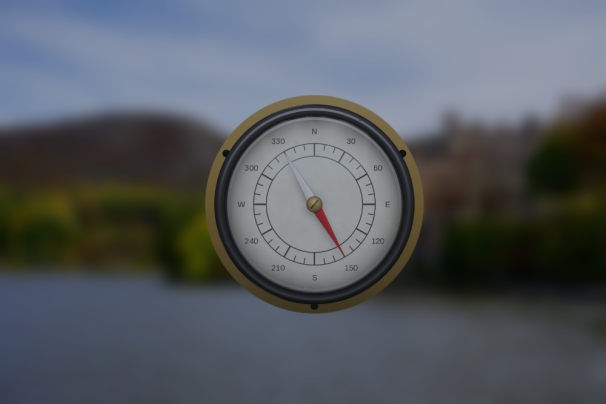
value=150 unit=°
